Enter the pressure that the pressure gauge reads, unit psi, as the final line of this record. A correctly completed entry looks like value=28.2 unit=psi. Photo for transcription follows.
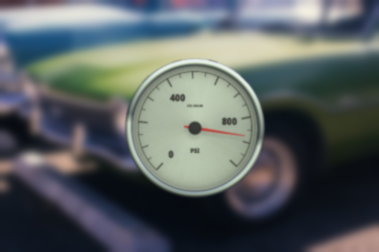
value=875 unit=psi
